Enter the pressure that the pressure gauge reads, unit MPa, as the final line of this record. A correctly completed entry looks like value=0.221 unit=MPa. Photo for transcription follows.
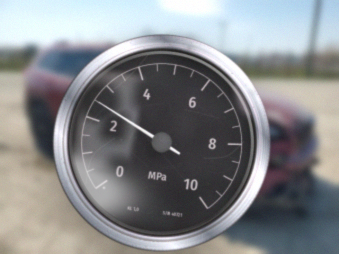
value=2.5 unit=MPa
